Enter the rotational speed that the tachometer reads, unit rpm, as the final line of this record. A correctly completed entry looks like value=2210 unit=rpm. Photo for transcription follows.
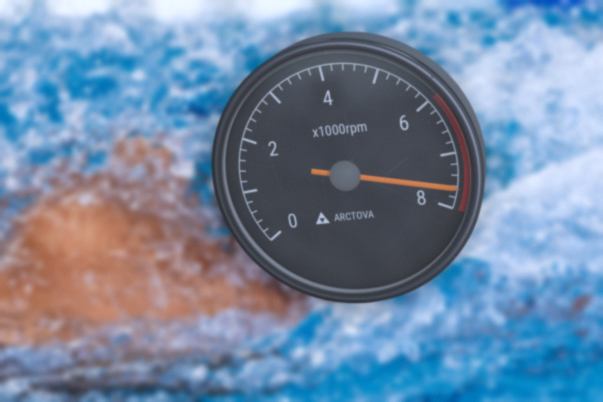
value=7600 unit=rpm
